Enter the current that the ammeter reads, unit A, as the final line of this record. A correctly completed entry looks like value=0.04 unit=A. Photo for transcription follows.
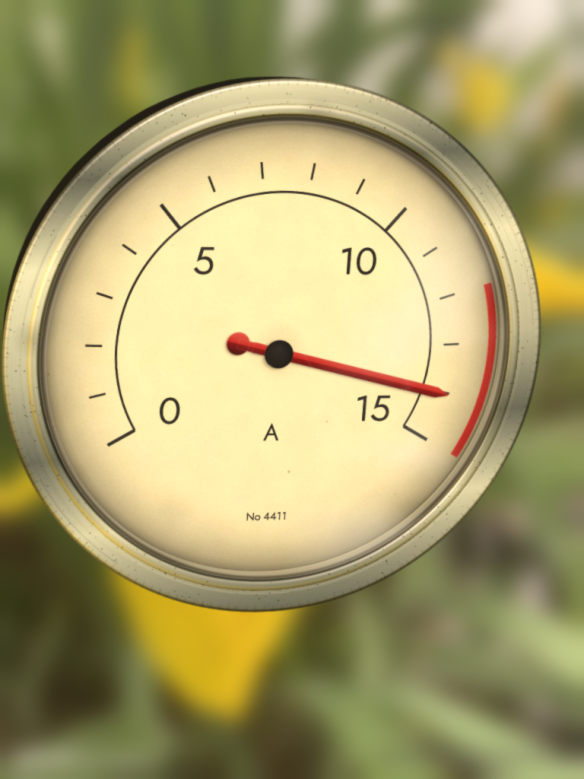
value=14 unit=A
